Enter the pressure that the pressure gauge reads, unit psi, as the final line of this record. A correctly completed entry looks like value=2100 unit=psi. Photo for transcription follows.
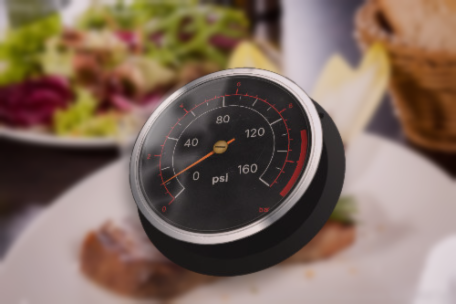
value=10 unit=psi
